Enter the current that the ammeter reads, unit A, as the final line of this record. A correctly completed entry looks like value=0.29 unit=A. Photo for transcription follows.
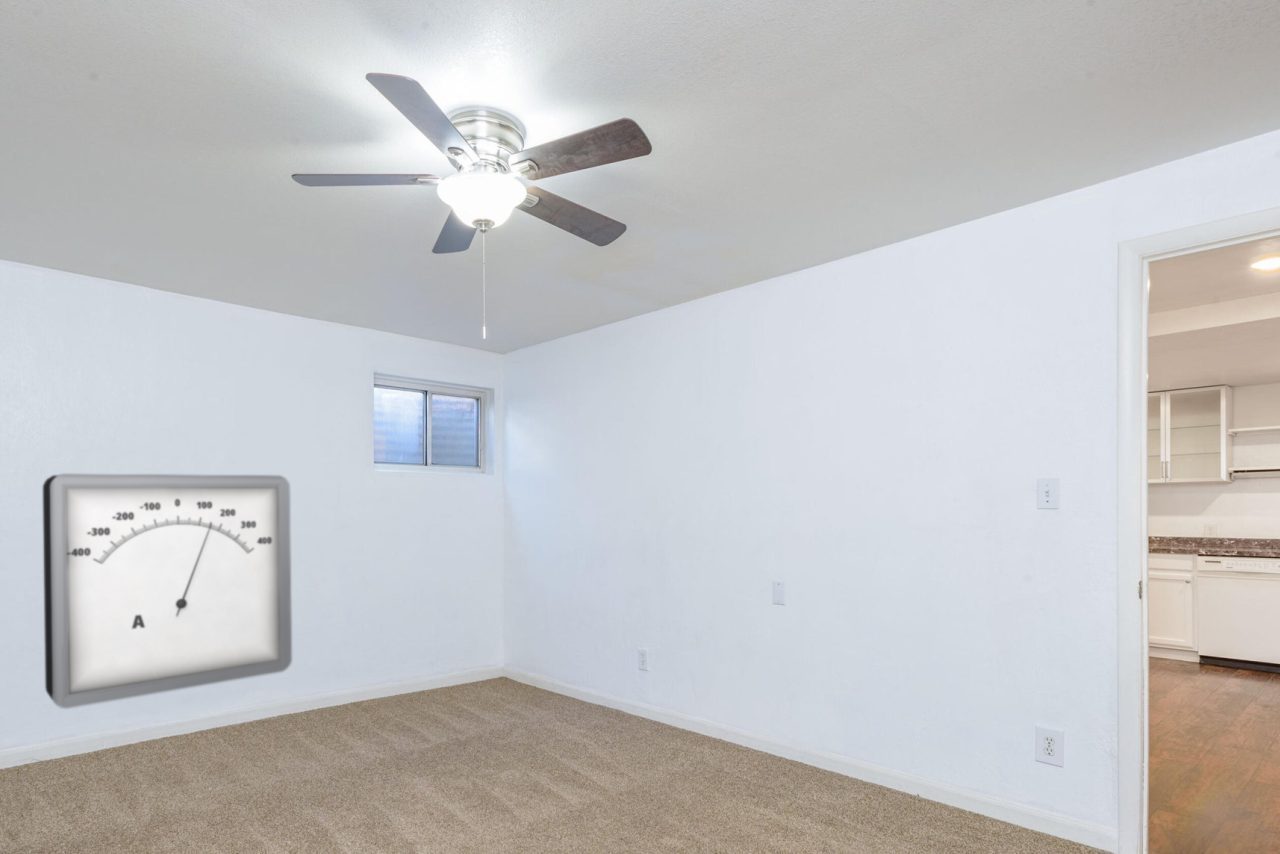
value=150 unit=A
